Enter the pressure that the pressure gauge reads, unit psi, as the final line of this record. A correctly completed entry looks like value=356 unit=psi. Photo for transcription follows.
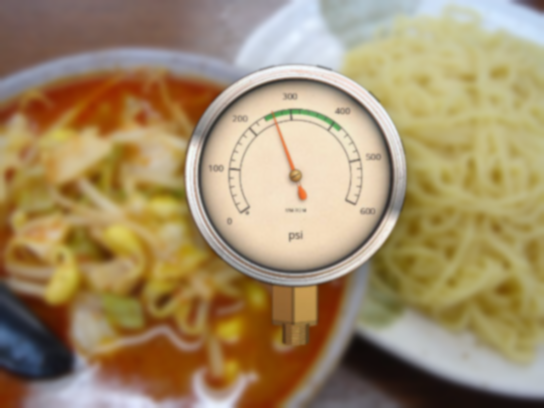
value=260 unit=psi
